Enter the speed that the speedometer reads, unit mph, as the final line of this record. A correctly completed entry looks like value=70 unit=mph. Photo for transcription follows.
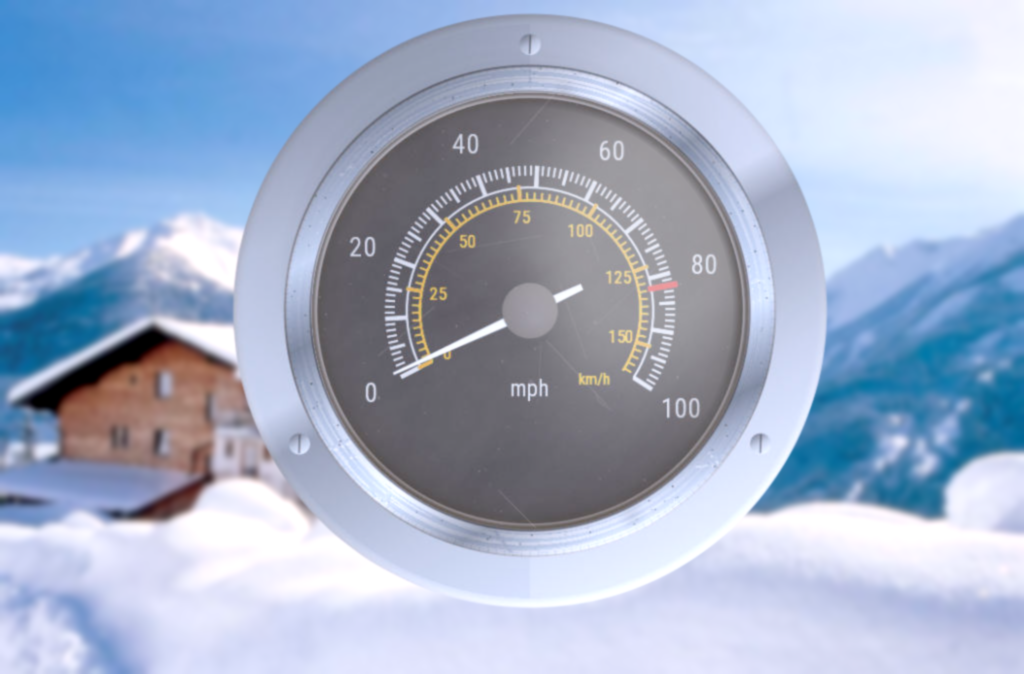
value=1 unit=mph
